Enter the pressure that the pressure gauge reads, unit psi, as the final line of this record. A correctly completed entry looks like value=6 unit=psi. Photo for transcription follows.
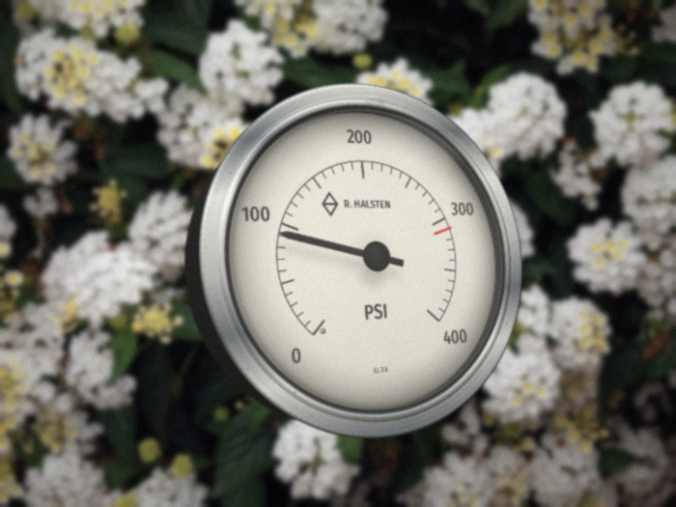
value=90 unit=psi
